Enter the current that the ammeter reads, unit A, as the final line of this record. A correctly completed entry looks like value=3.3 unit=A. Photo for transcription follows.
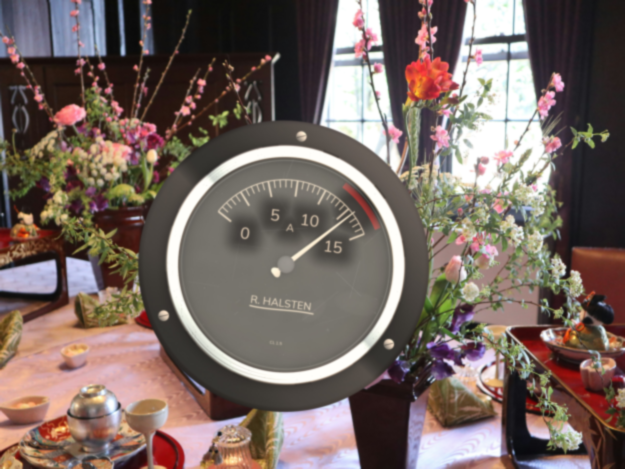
value=13 unit=A
